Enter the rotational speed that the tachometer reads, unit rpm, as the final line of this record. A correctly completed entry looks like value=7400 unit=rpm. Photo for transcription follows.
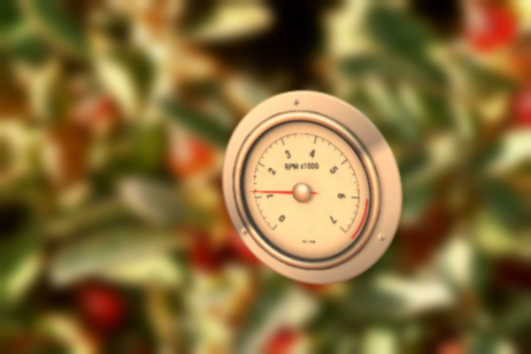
value=1200 unit=rpm
